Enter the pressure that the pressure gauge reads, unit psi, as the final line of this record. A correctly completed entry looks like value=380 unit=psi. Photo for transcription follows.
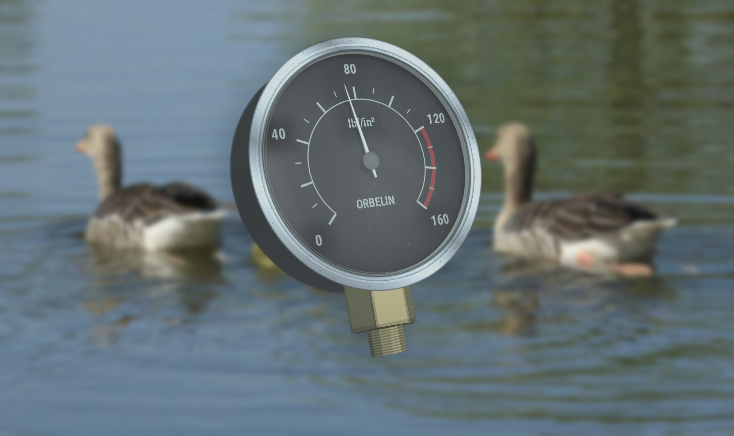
value=75 unit=psi
